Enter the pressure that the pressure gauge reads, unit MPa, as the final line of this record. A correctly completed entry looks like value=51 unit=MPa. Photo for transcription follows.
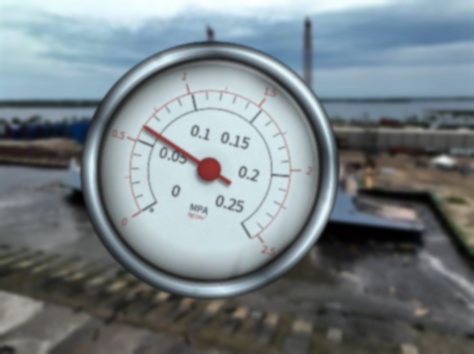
value=0.06 unit=MPa
